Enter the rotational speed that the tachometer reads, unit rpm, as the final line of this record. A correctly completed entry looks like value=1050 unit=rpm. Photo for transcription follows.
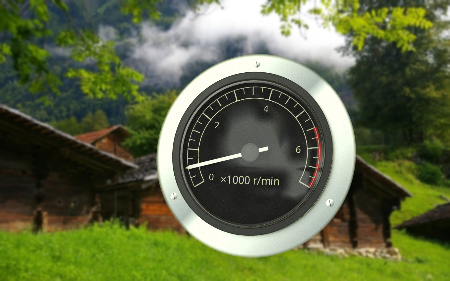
value=500 unit=rpm
